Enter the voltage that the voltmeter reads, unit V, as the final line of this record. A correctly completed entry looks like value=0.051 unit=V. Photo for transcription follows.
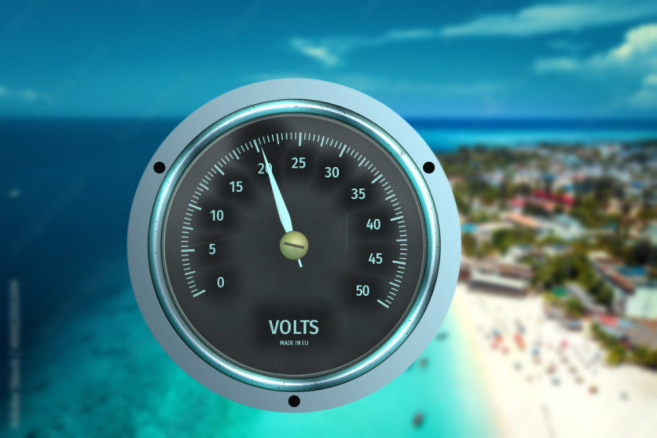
value=20.5 unit=V
